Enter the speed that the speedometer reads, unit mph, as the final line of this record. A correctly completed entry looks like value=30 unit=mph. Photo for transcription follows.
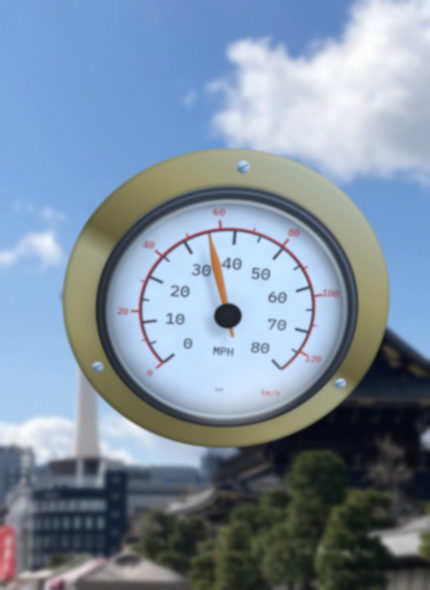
value=35 unit=mph
